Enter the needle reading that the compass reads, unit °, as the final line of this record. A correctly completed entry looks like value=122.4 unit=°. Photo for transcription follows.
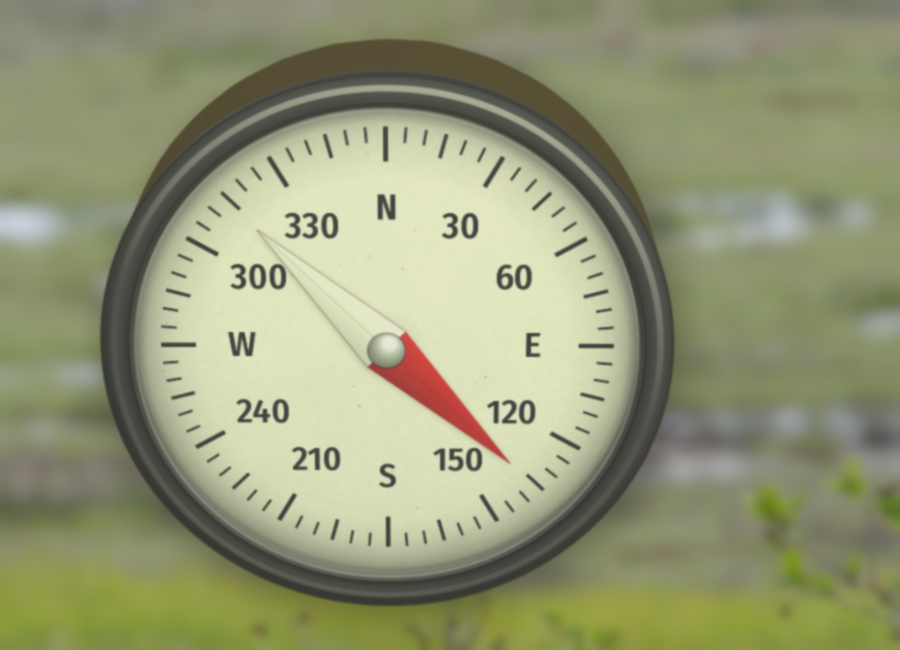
value=135 unit=°
